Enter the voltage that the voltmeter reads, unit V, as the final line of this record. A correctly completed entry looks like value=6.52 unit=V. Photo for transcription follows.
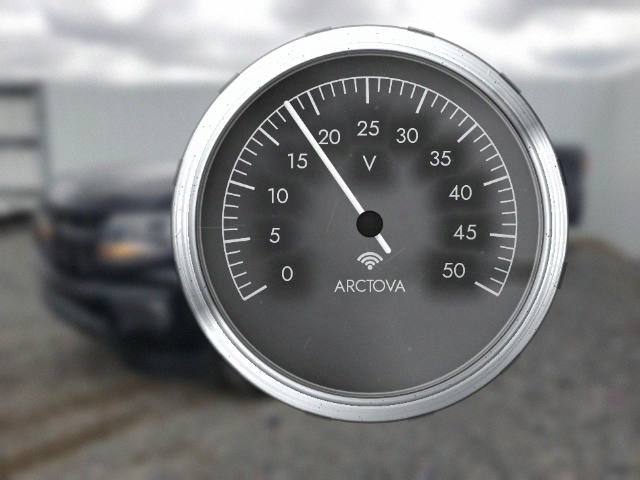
value=18 unit=V
